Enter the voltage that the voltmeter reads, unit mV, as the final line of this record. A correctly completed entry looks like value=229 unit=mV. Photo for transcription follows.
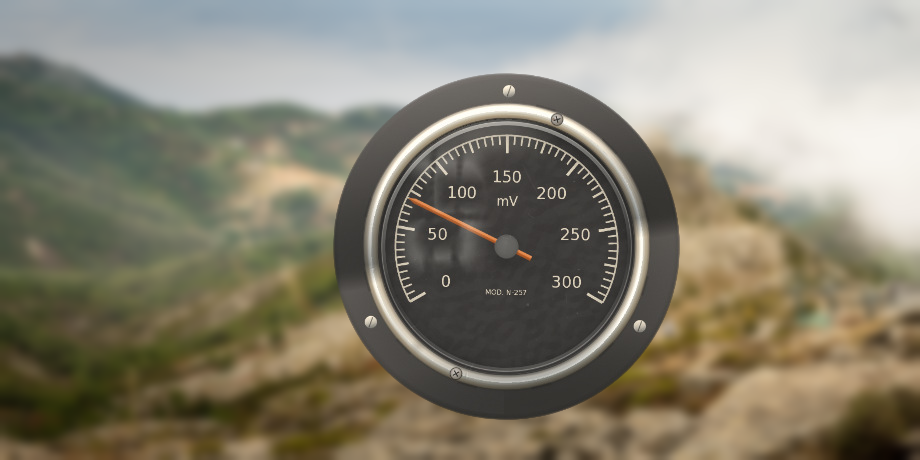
value=70 unit=mV
